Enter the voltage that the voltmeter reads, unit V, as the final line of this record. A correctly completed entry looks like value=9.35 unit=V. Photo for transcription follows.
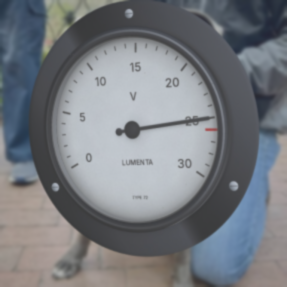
value=25 unit=V
